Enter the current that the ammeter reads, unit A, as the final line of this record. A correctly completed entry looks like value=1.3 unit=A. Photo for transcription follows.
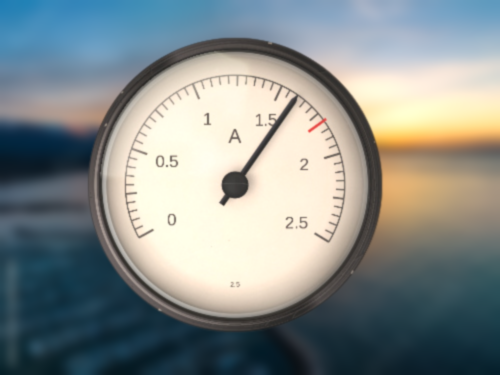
value=1.6 unit=A
